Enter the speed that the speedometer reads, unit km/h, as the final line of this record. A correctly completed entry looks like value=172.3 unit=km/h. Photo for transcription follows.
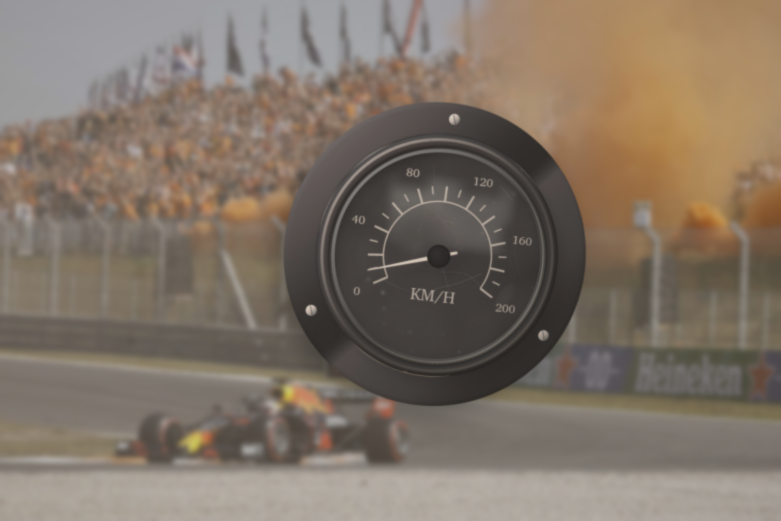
value=10 unit=km/h
